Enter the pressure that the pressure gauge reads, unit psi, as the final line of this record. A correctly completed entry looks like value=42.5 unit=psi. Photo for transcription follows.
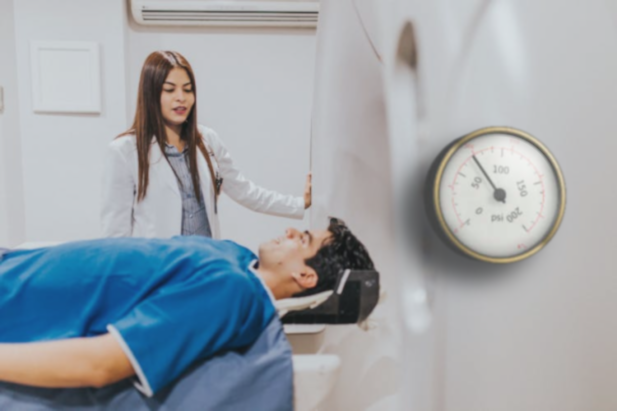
value=70 unit=psi
